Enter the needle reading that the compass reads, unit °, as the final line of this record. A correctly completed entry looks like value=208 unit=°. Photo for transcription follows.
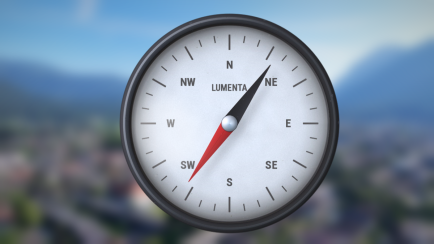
value=215 unit=°
